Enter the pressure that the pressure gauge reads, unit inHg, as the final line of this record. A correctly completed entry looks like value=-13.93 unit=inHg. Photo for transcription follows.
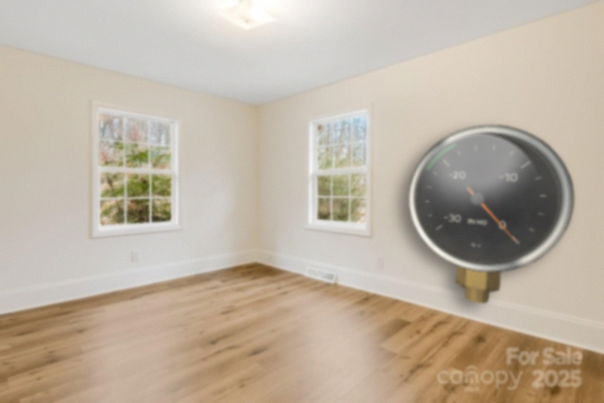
value=0 unit=inHg
